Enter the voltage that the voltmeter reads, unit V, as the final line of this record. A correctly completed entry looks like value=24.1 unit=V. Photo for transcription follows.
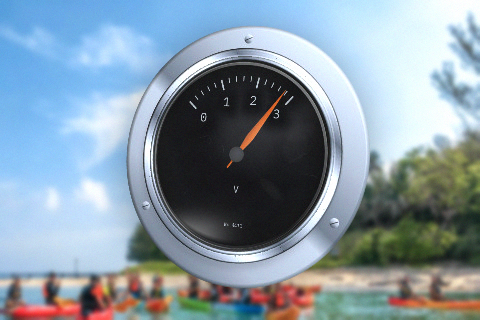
value=2.8 unit=V
